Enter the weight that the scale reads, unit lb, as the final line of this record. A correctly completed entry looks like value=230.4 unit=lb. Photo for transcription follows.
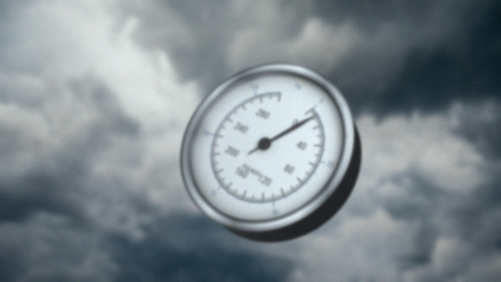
value=10 unit=lb
